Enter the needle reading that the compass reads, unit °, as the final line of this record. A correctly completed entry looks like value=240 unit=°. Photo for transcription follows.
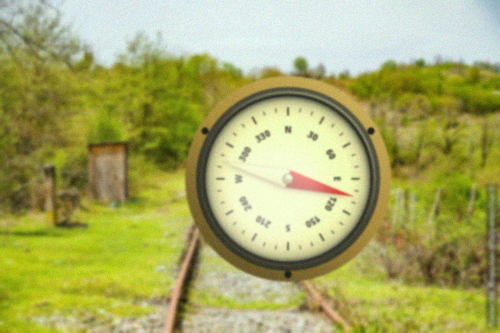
value=105 unit=°
